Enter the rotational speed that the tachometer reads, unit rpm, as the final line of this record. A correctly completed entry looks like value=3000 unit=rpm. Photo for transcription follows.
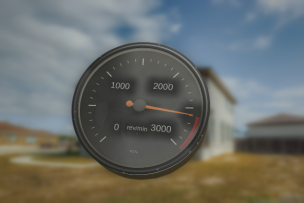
value=2600 unit=rpm
